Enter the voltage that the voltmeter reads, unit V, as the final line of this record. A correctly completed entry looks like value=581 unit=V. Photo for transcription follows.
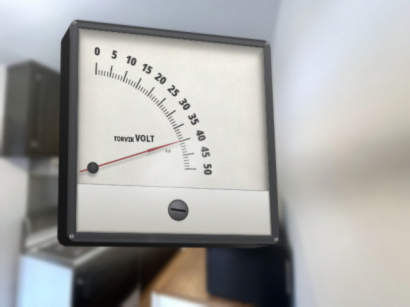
value=40 unit=V
